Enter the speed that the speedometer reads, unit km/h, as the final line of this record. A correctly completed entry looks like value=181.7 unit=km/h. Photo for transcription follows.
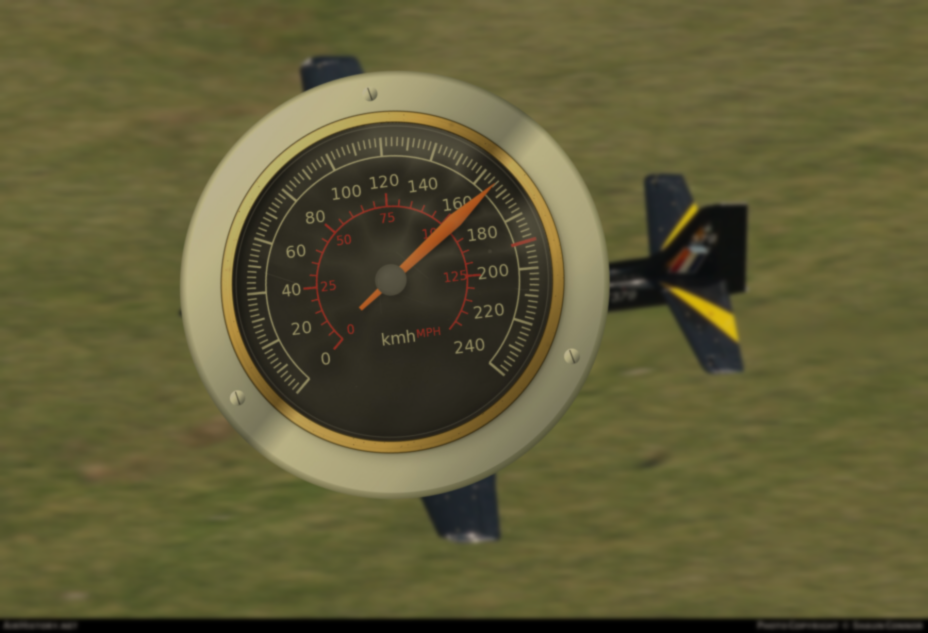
value=166 unit=km/h
